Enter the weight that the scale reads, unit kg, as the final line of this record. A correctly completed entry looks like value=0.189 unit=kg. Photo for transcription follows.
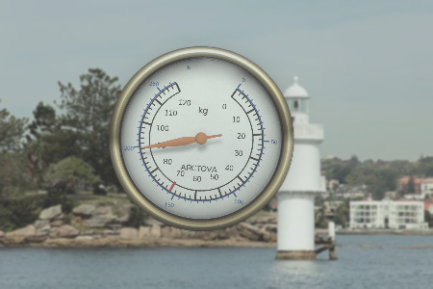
value=90 unit=kg
